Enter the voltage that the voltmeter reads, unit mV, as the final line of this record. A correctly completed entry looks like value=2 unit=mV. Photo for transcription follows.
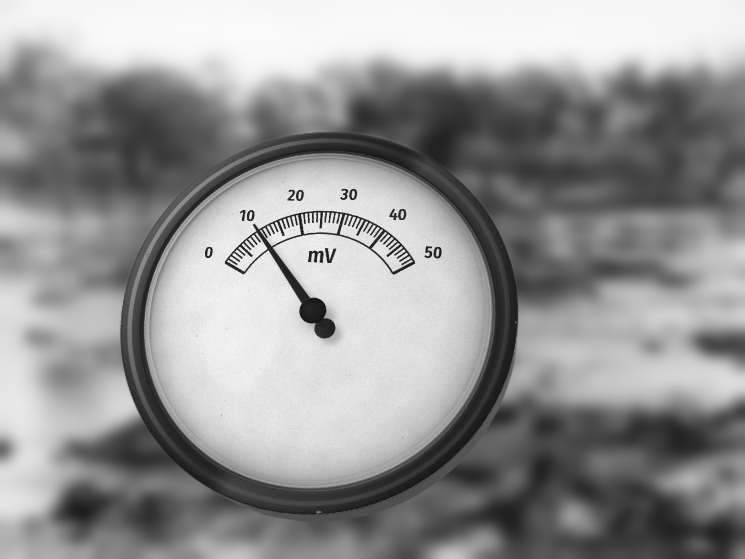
value=10 unit=mV
